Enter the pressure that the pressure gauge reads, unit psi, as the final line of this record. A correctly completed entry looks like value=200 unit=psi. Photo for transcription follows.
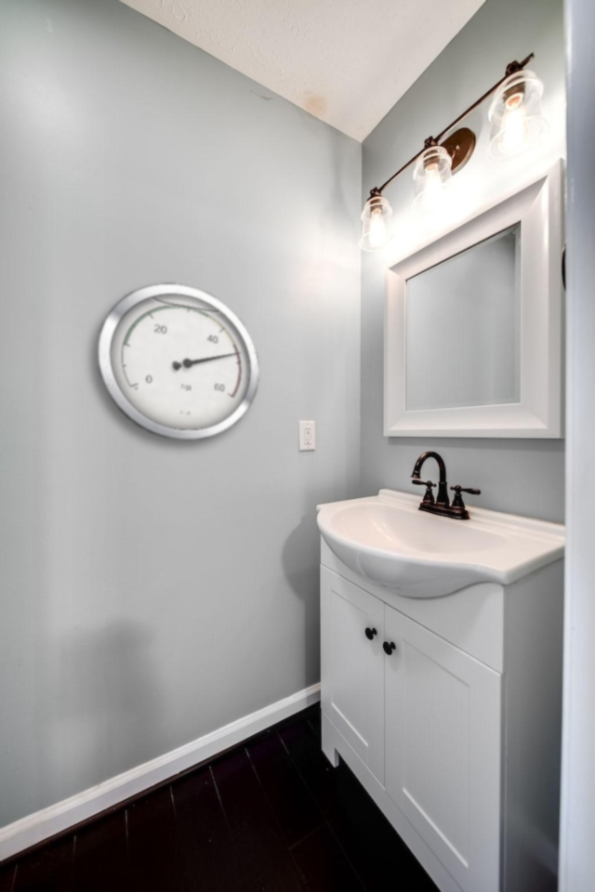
value=47.5 unit=psi
